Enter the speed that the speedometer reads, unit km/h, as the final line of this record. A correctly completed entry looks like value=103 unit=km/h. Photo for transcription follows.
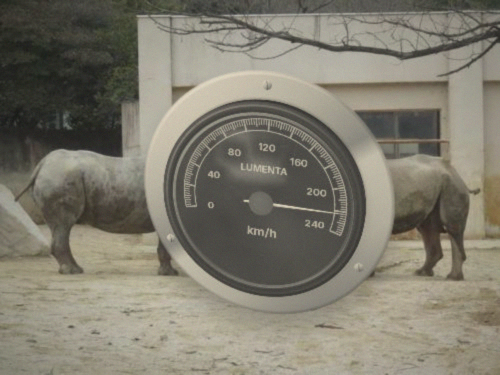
value=220 unit=km/h
